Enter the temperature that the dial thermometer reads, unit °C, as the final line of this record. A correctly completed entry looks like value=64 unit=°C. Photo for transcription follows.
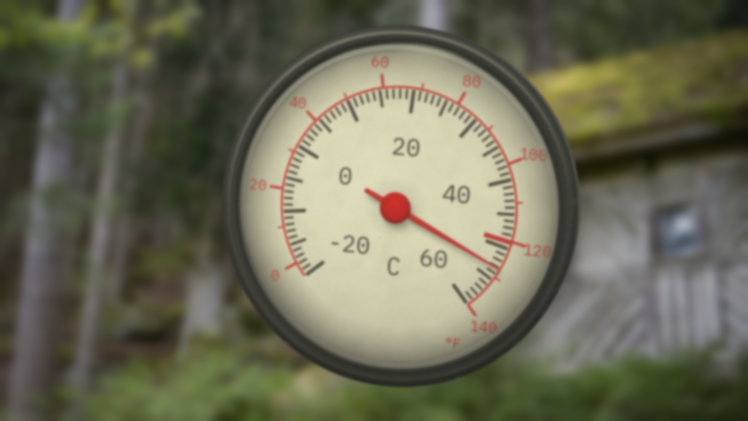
value=53 unit=°C
